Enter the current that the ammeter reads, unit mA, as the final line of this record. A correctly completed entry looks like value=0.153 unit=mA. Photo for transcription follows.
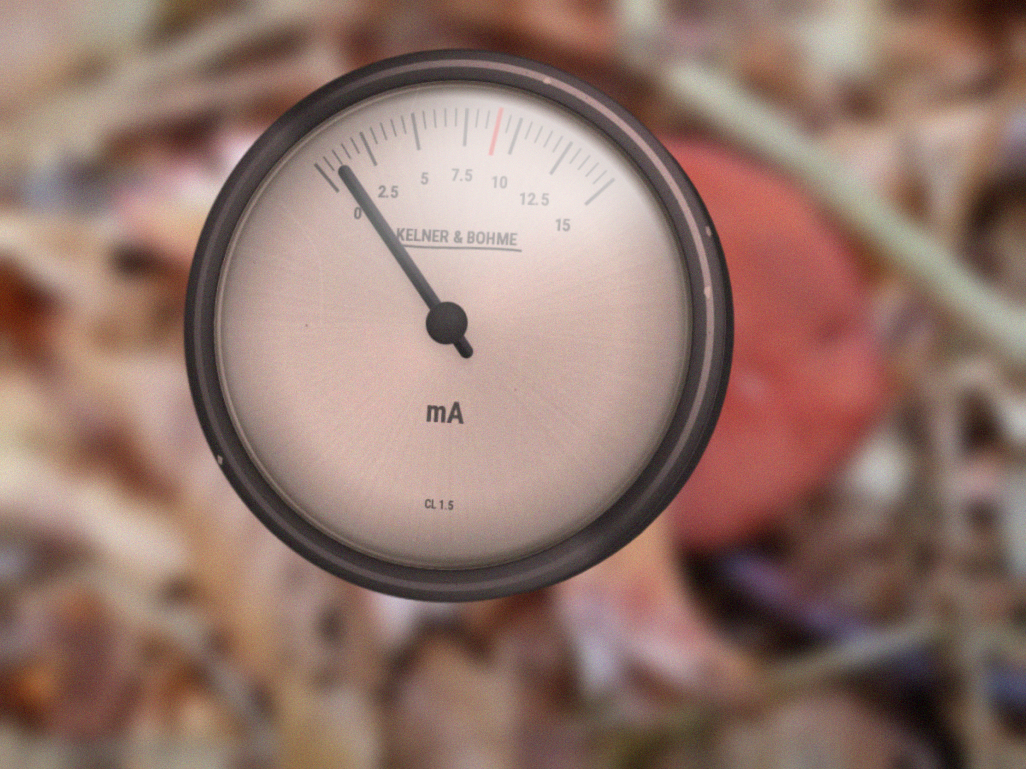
value=1 unit=mA
